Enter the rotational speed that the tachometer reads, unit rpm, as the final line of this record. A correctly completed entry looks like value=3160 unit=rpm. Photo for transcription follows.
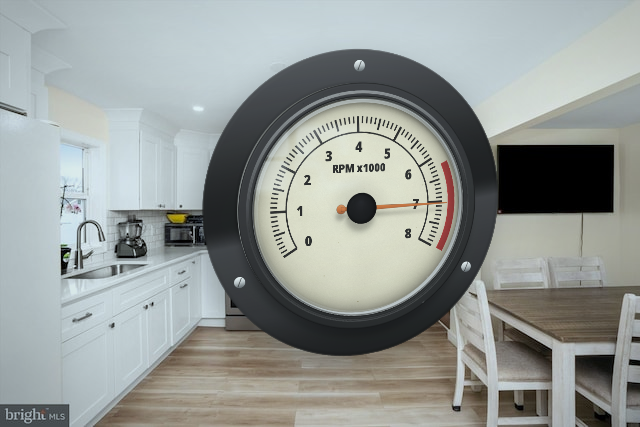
value=7000 unit=rpm
